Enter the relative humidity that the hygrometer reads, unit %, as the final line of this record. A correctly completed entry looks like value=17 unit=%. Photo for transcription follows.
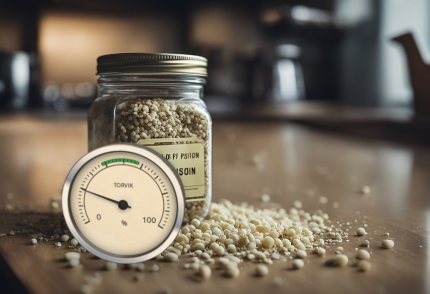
value=20 unit=%
